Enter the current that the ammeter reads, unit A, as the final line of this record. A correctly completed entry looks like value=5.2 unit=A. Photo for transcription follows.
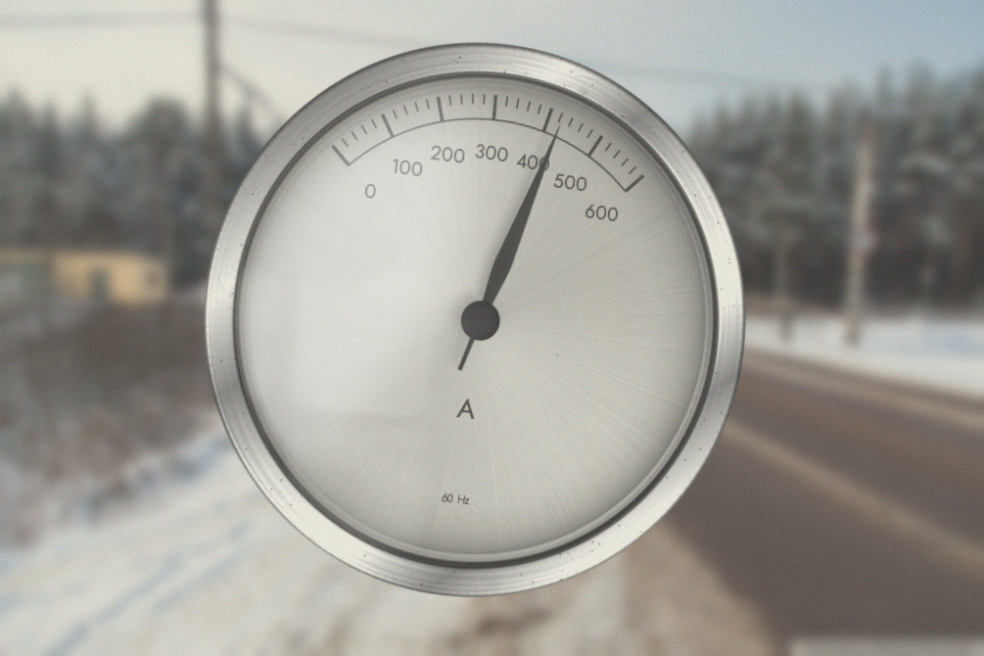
value=420 unit=A
